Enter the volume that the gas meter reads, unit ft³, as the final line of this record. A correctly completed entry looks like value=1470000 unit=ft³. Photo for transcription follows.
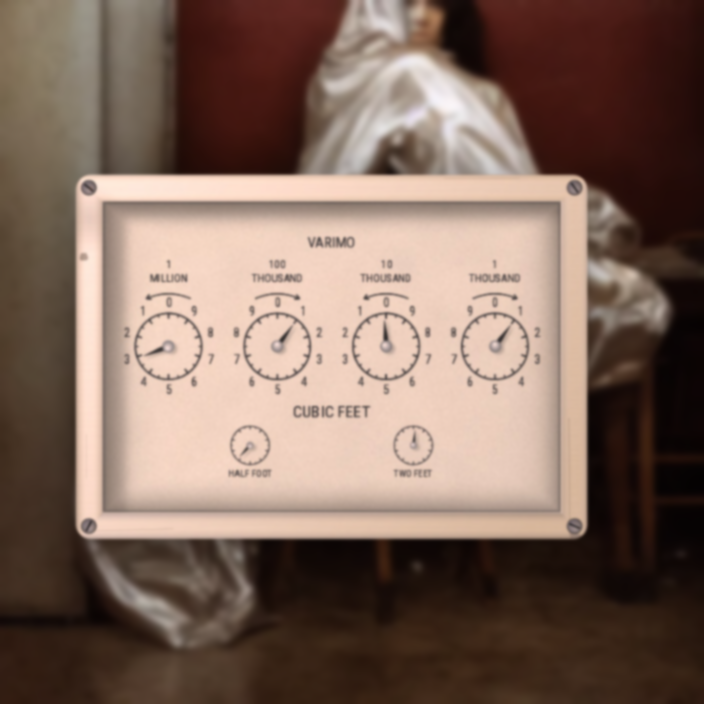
value=310100 unit=ft³
